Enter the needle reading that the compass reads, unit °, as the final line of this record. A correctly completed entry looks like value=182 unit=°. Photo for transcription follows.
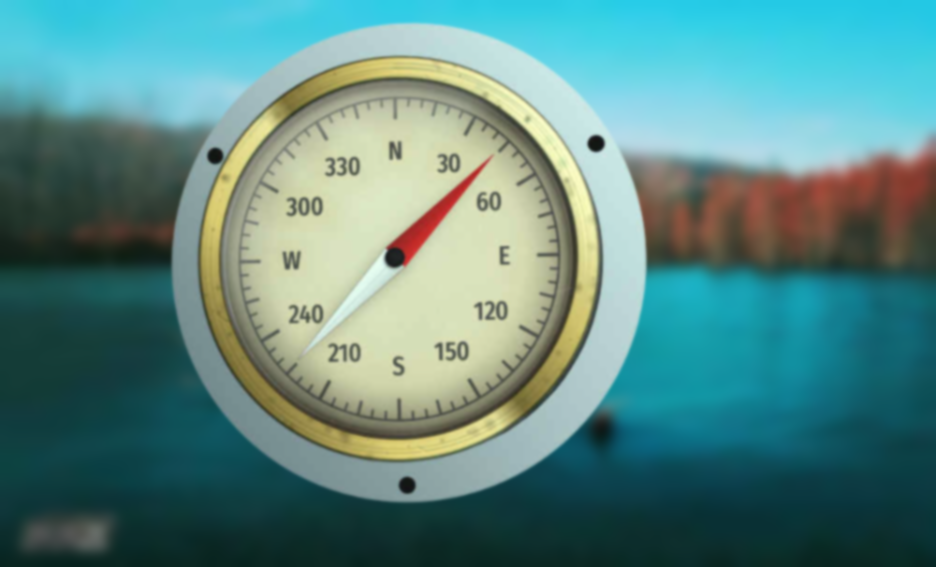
value=45 unit=°
